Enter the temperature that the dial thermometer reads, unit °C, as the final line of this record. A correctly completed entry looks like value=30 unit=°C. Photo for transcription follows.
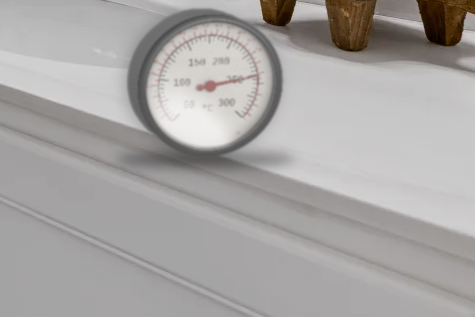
value=250 unit=°C
